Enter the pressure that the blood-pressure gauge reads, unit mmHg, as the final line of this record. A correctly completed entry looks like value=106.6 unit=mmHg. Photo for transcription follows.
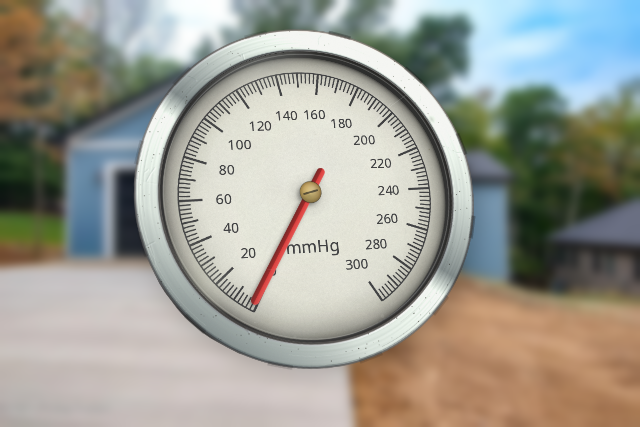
value=2 unit=mmHg
